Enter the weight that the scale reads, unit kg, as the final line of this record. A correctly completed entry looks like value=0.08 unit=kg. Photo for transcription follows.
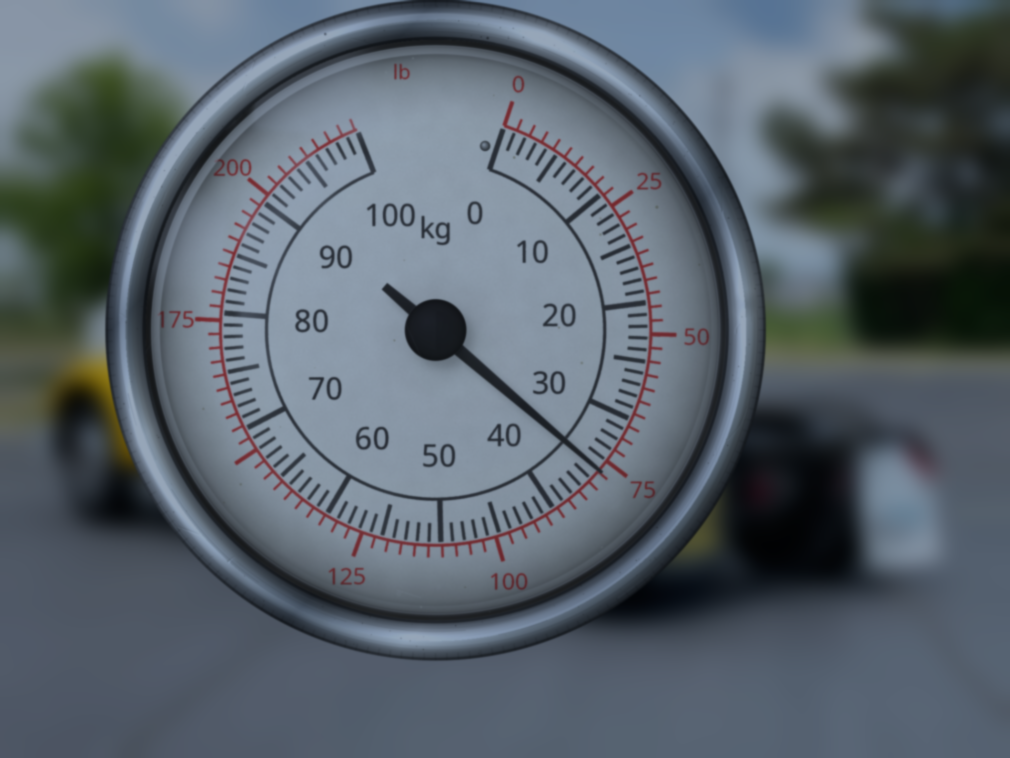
value=35 unit=kg
